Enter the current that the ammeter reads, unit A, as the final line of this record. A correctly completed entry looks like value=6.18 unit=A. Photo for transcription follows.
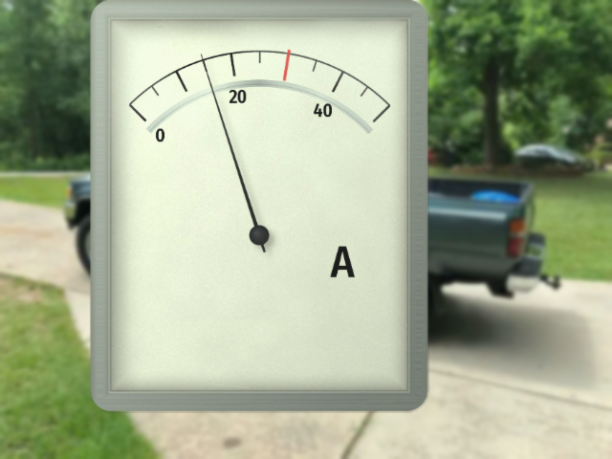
value=15 unit=A
